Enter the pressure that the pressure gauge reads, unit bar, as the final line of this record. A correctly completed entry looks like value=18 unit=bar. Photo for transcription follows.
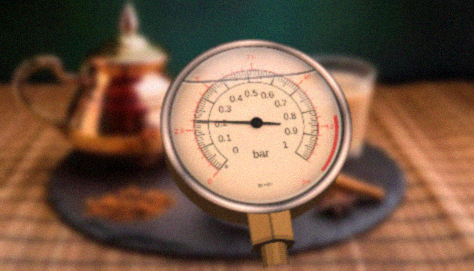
value=0.2 unit=bar
